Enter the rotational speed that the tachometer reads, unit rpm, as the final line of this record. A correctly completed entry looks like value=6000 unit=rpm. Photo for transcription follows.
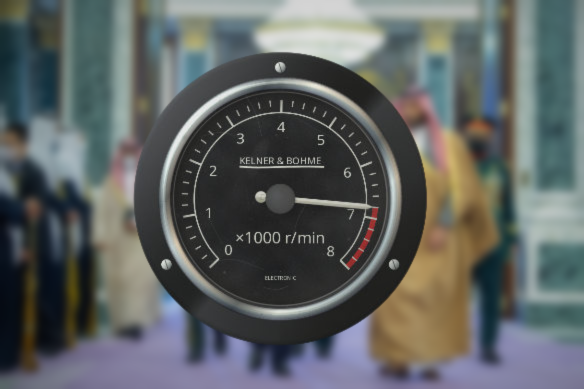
value=6800 unit=rpm
